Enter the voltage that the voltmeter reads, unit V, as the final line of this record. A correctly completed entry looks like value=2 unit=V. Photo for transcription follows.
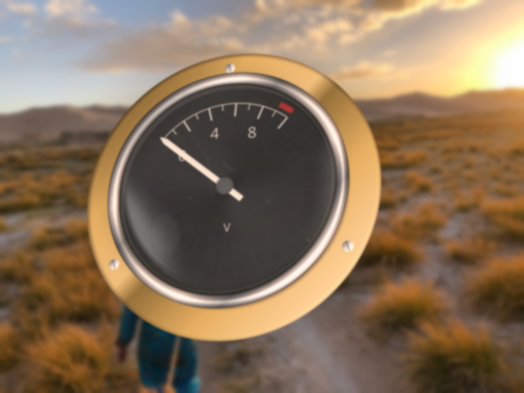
value=0 unit=V
